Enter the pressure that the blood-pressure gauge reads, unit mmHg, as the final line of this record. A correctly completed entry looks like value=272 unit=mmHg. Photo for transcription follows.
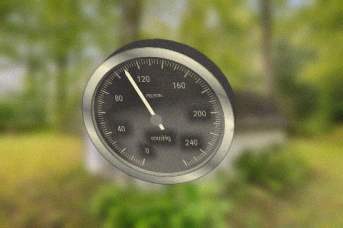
value=110 unit=mmHg
